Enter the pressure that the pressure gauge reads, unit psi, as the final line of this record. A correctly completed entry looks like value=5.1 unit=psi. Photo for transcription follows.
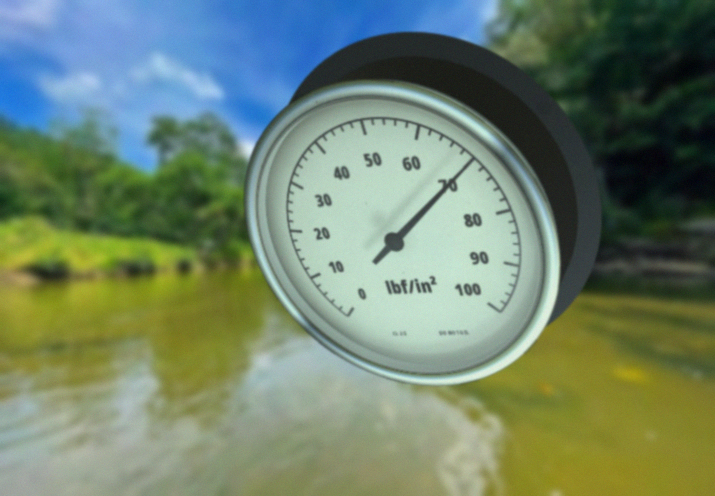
value=70 unit=psi
